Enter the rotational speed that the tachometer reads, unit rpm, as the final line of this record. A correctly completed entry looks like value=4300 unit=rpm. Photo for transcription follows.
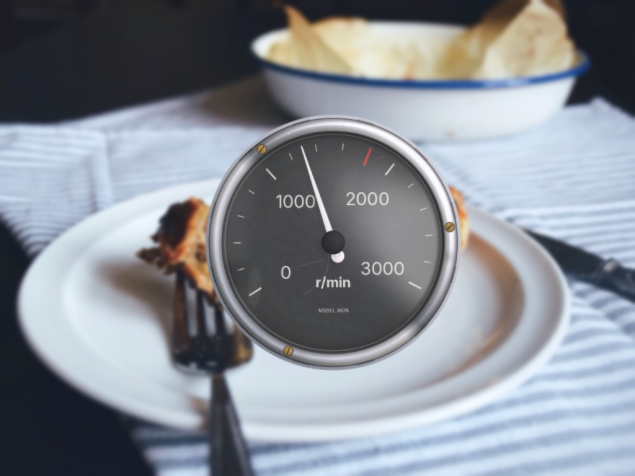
value=1300 unit=rpm
